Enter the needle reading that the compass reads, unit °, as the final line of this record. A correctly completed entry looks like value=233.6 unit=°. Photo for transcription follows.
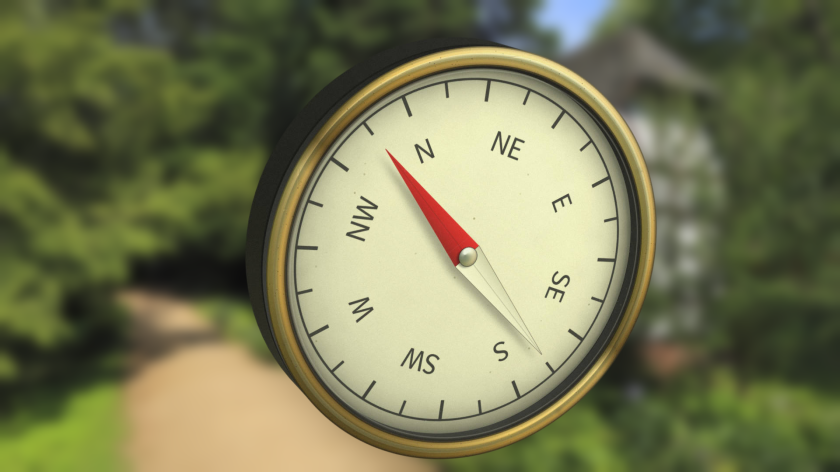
value=345 unit=°
